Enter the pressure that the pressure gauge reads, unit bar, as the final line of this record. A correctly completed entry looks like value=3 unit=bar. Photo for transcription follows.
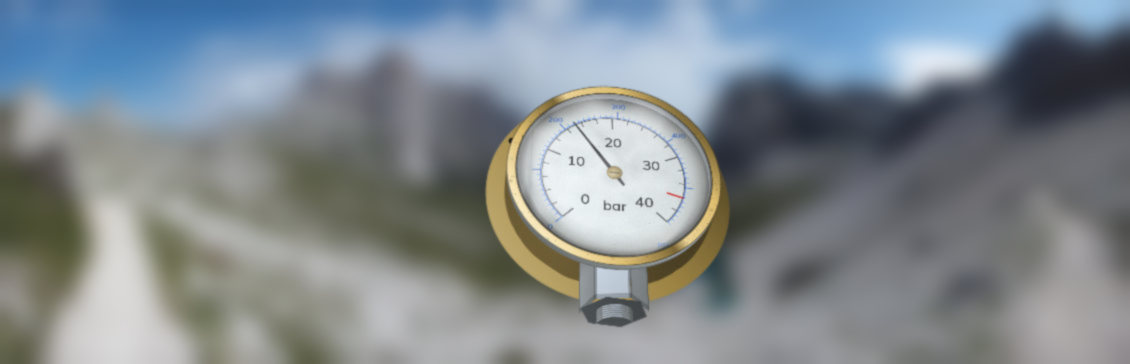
value=15 unit=bar
